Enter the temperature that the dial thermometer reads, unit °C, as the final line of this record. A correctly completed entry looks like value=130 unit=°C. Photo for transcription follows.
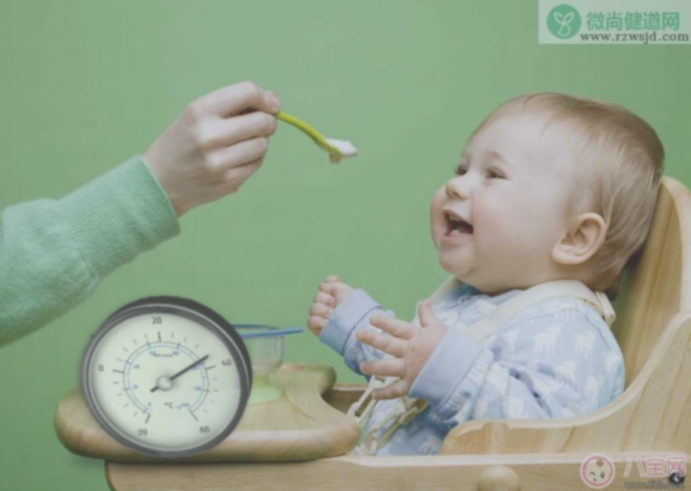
value=36 unit=°C
